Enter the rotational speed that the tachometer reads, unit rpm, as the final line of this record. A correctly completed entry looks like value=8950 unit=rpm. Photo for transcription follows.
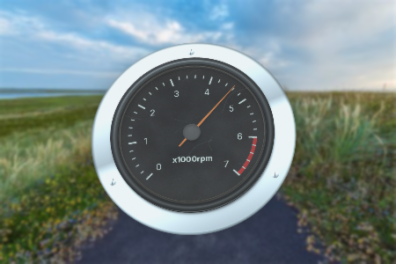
value=4600 unit=rpm
